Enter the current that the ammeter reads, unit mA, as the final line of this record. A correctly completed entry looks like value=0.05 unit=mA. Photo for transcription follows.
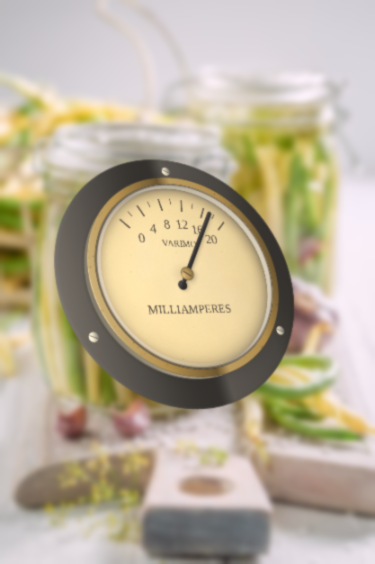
value=17 unit=mA
